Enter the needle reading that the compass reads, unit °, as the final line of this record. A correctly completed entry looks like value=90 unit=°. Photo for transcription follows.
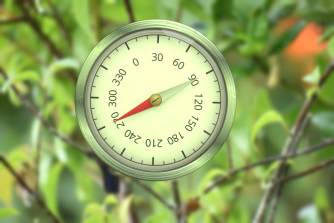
value=270 unit=°
